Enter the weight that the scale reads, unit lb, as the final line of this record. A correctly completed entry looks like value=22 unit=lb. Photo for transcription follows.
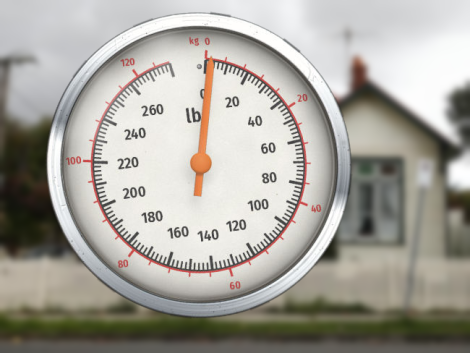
value=2 unit=lb
